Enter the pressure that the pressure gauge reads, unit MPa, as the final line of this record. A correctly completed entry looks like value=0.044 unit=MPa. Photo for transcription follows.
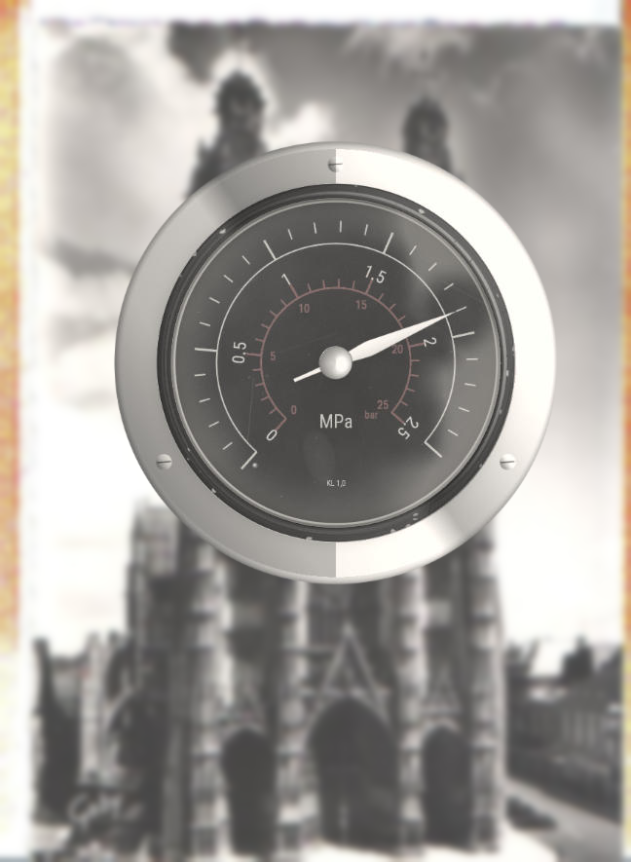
value=1.9 unit=MPa
